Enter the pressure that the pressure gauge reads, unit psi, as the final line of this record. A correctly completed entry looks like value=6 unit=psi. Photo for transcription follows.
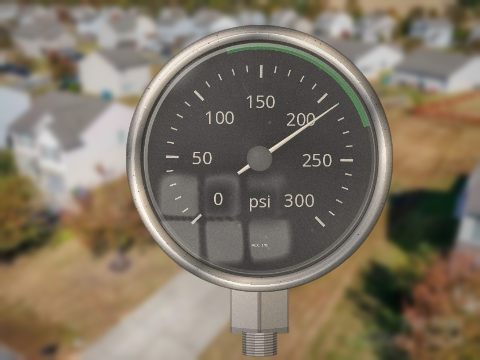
value=210 unit=psi
